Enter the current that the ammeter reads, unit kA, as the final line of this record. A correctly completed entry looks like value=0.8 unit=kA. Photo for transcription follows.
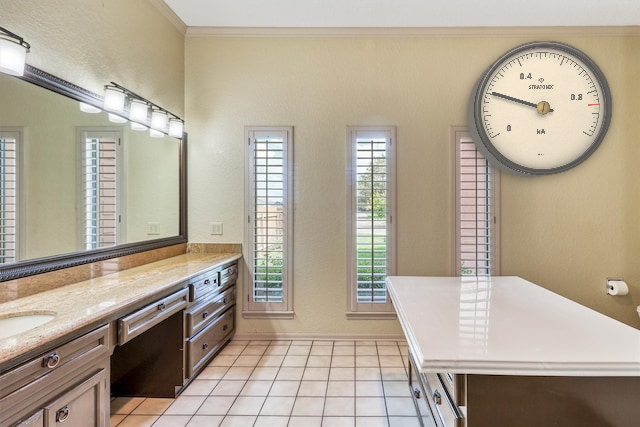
value=0.2 unit=kA
